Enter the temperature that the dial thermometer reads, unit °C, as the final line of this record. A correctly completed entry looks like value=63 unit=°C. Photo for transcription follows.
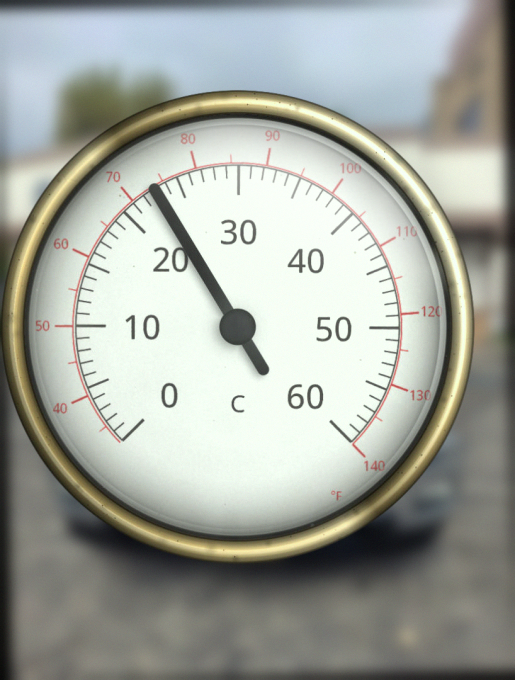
value=23 unit=°C
